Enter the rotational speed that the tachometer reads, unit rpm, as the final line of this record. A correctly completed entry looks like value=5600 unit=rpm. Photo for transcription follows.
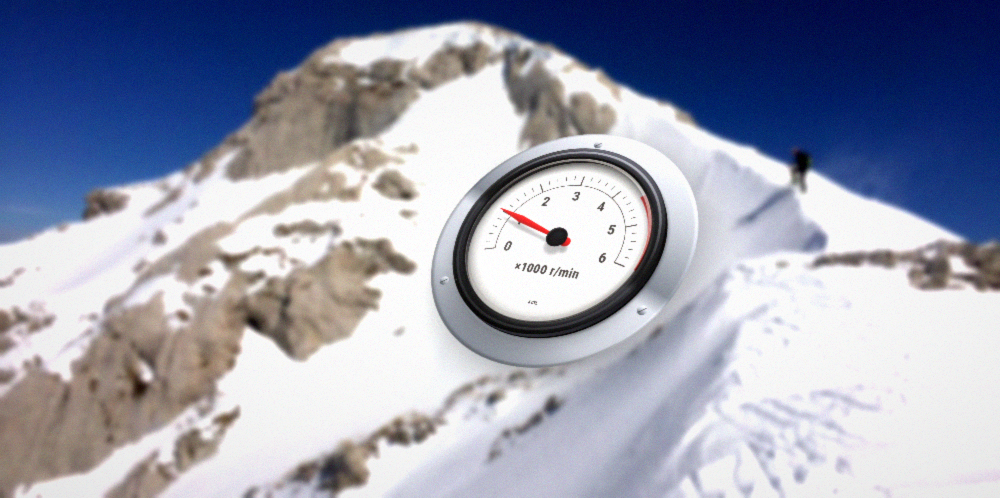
value=1000 unit=rpm
